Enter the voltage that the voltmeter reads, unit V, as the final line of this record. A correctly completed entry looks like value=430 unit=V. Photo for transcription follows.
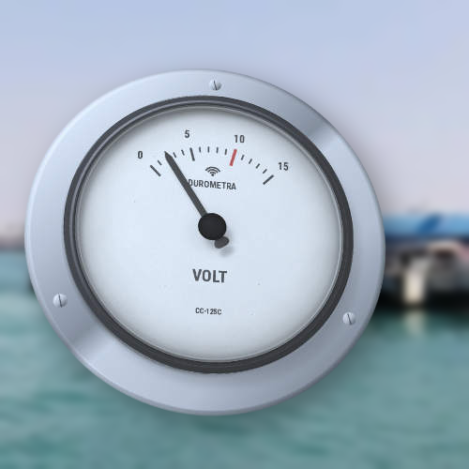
value=2 unit=V
